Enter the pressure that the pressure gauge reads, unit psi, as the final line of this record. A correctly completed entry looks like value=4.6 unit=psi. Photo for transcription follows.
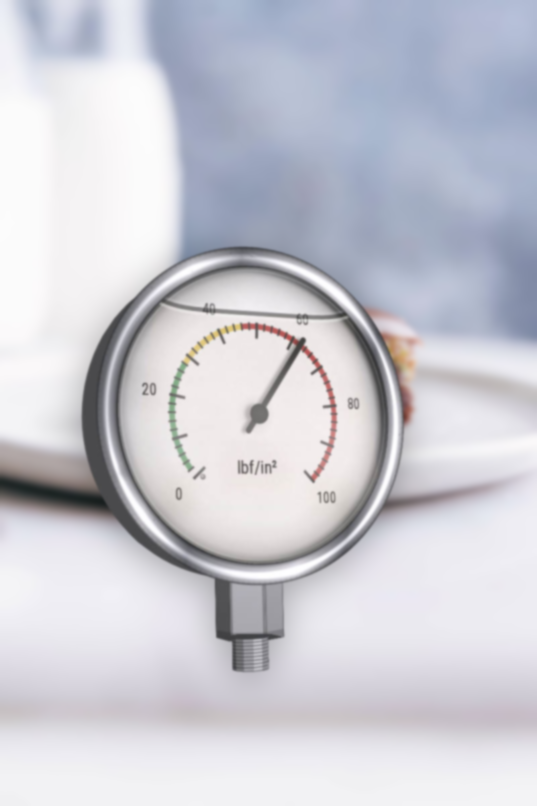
value=62 unit=psi
